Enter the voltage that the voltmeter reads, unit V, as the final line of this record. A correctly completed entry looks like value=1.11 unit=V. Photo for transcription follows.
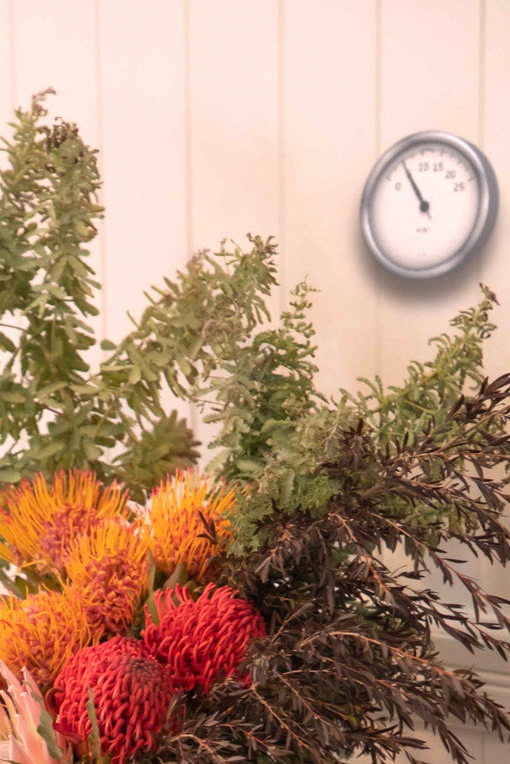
value=5 unit=V
